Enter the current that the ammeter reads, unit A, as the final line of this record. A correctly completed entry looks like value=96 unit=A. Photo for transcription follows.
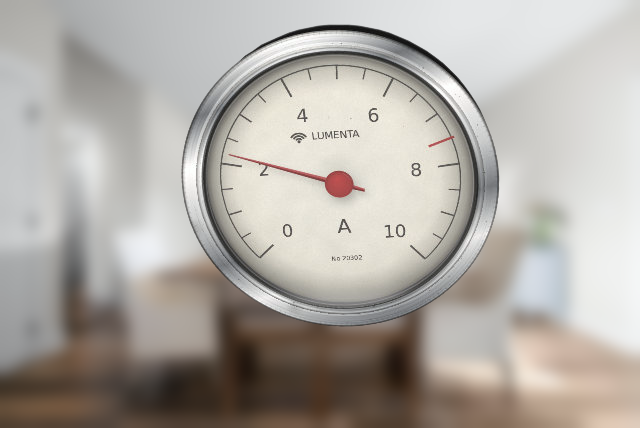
value=2.25 unit=A
